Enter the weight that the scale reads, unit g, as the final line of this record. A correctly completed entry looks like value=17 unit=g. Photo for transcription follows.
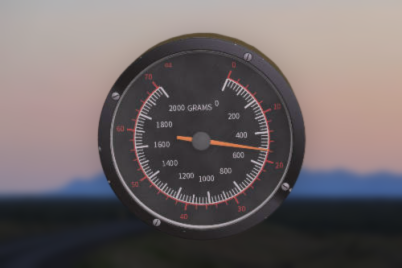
value=500 unit=g
